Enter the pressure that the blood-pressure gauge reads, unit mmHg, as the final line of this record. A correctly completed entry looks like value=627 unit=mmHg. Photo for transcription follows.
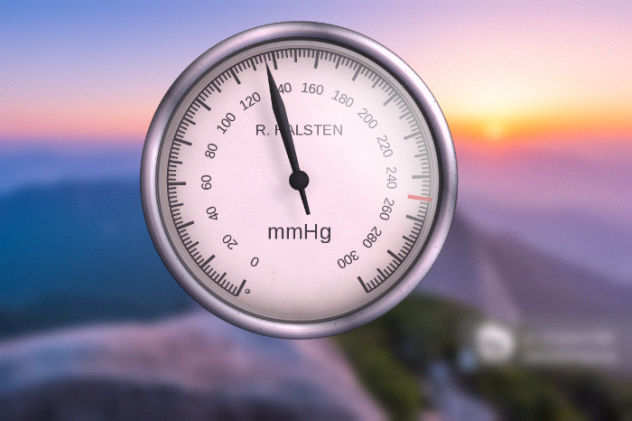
value=136 unit=mmHg
